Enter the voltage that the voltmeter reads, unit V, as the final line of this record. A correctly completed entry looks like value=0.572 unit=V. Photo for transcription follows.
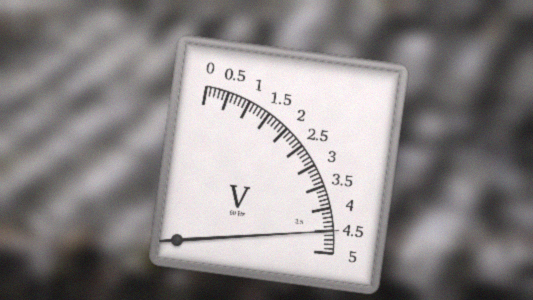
value=4.5 unit=V
